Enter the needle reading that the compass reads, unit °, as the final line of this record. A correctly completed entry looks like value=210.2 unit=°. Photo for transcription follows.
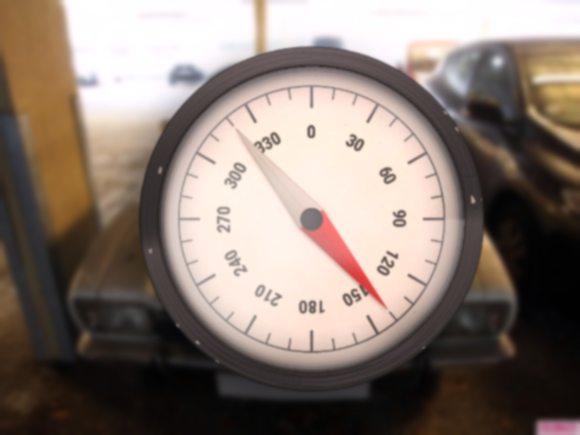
value=140 unit=°
